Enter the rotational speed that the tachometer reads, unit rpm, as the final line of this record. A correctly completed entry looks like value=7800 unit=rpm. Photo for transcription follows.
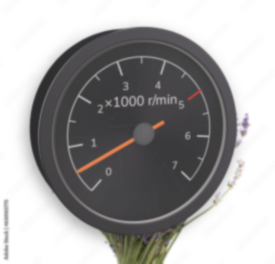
value=500 unit=rpm
